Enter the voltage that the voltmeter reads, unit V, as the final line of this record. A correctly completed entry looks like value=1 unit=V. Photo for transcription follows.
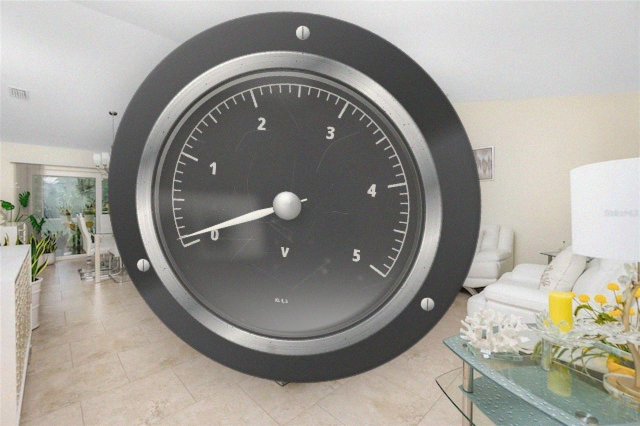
value=0.1 unit=V
